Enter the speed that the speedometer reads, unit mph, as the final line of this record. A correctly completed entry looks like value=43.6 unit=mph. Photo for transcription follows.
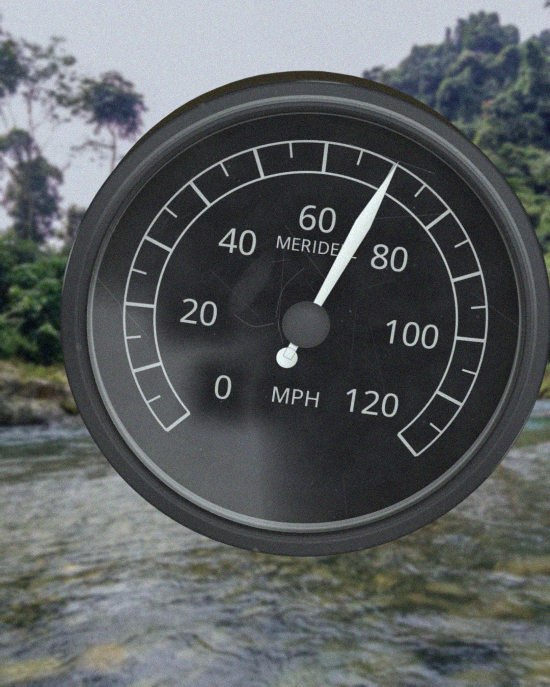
value=70 unit=mph
